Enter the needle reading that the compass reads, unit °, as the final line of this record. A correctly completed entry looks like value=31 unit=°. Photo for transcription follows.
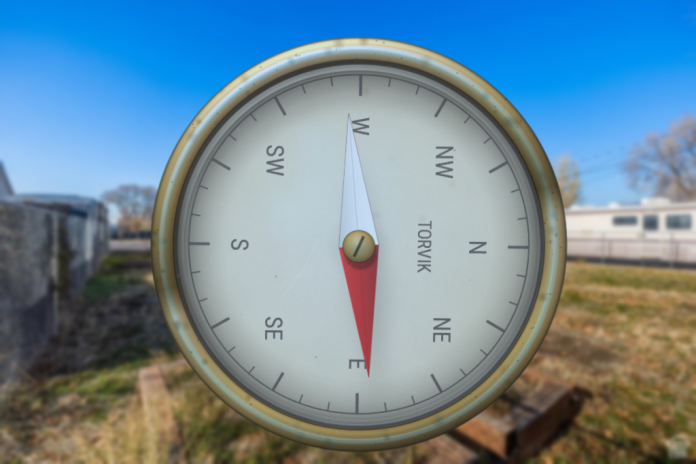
value=85 unit=°
